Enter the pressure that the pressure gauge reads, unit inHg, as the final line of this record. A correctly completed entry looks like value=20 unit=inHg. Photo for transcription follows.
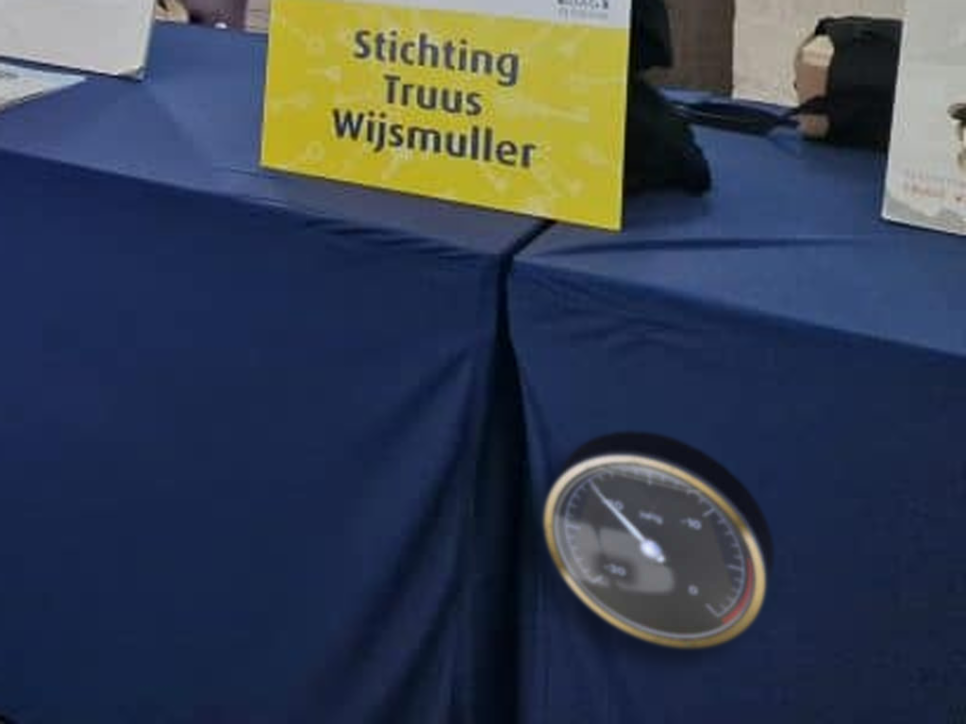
value=-20 unit=inHg
